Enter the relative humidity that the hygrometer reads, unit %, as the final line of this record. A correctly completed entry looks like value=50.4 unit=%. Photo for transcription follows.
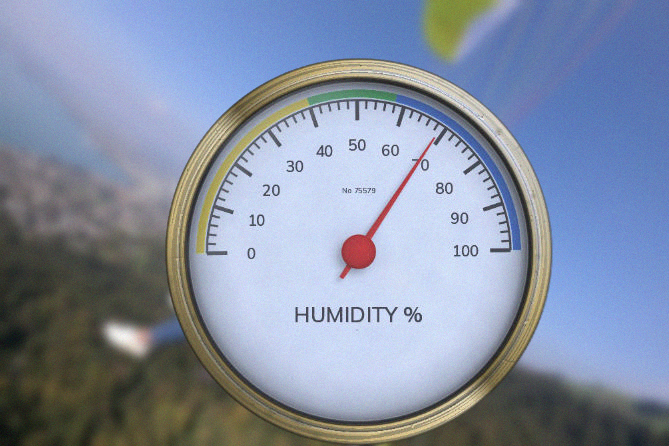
value=69 unit=%
